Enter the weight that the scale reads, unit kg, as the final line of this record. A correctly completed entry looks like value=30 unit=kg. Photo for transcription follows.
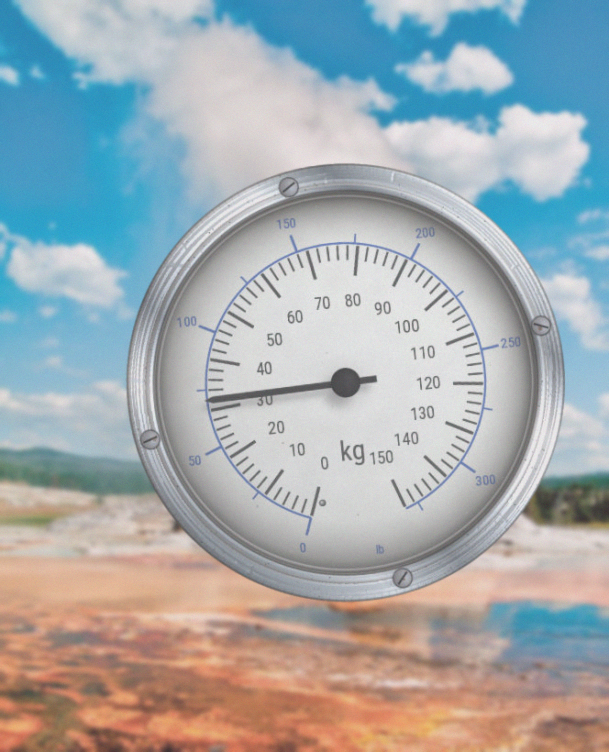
value=32 unit=kg
